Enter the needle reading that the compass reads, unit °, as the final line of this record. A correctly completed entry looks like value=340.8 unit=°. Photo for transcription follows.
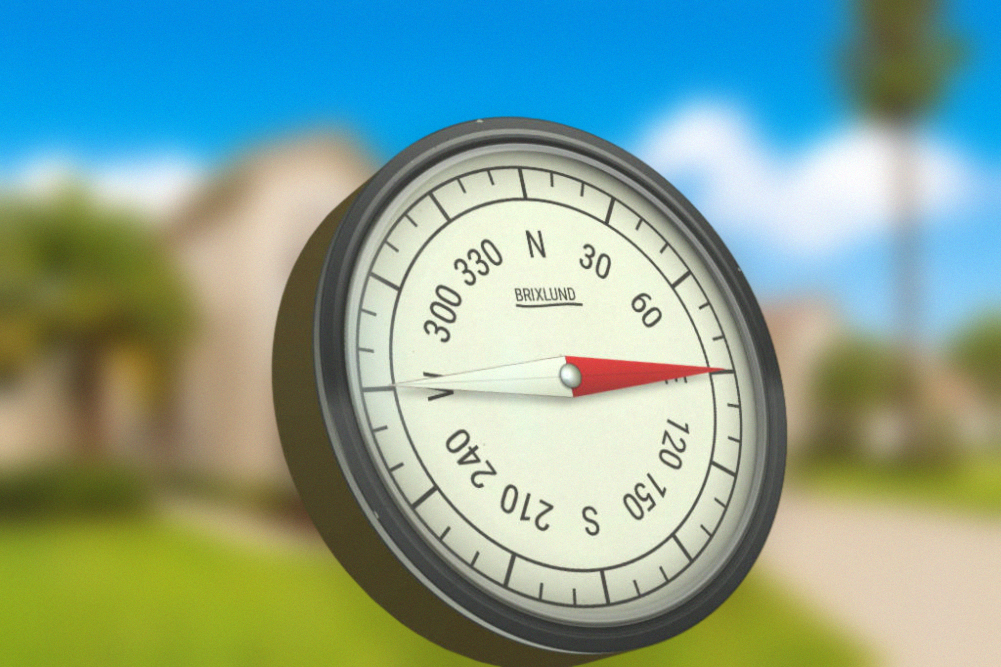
value=90 unit=°
